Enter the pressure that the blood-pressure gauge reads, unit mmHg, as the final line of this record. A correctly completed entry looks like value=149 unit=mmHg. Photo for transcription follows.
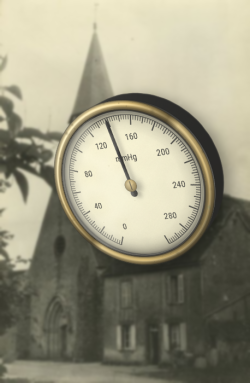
value=140 unit=mmHg
